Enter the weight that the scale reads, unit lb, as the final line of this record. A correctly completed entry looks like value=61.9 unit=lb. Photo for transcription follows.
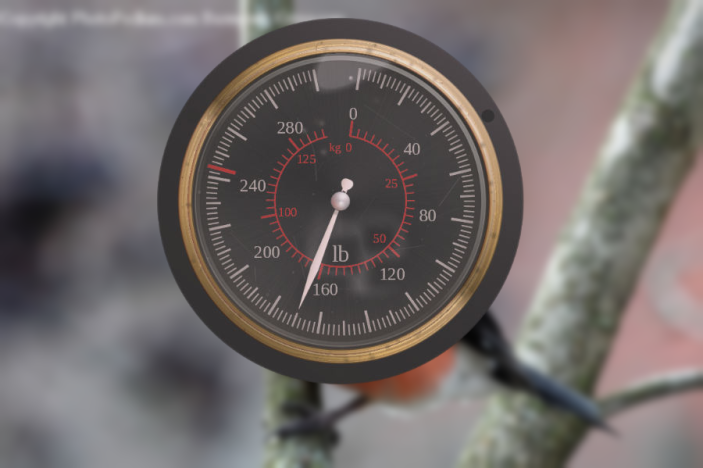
value=170 unit=lb
